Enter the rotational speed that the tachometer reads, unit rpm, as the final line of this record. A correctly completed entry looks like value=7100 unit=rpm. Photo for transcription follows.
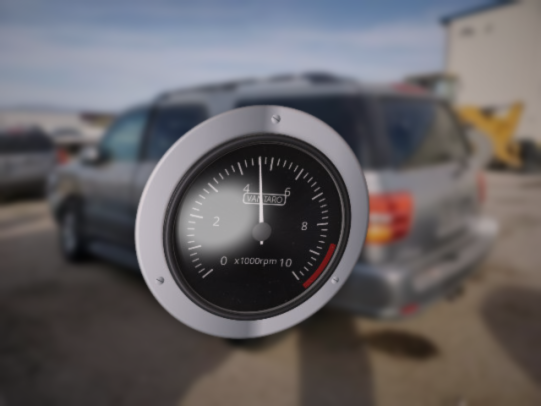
value=4600 unit=rpm
